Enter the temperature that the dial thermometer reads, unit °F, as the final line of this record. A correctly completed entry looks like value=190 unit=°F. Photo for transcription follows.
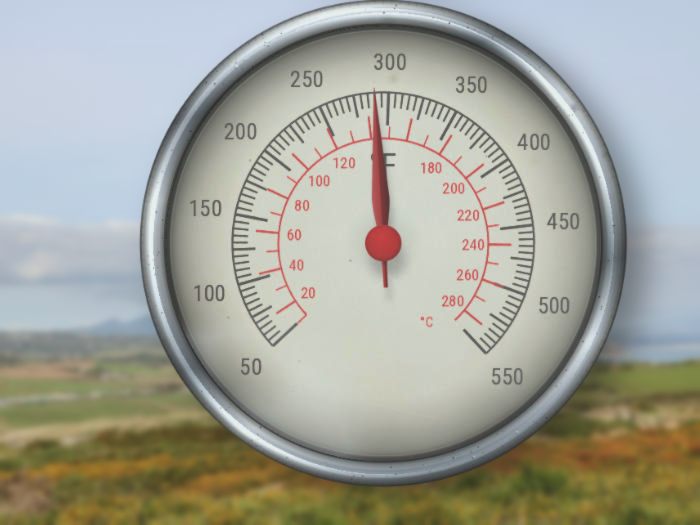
value=290 unit=°F
